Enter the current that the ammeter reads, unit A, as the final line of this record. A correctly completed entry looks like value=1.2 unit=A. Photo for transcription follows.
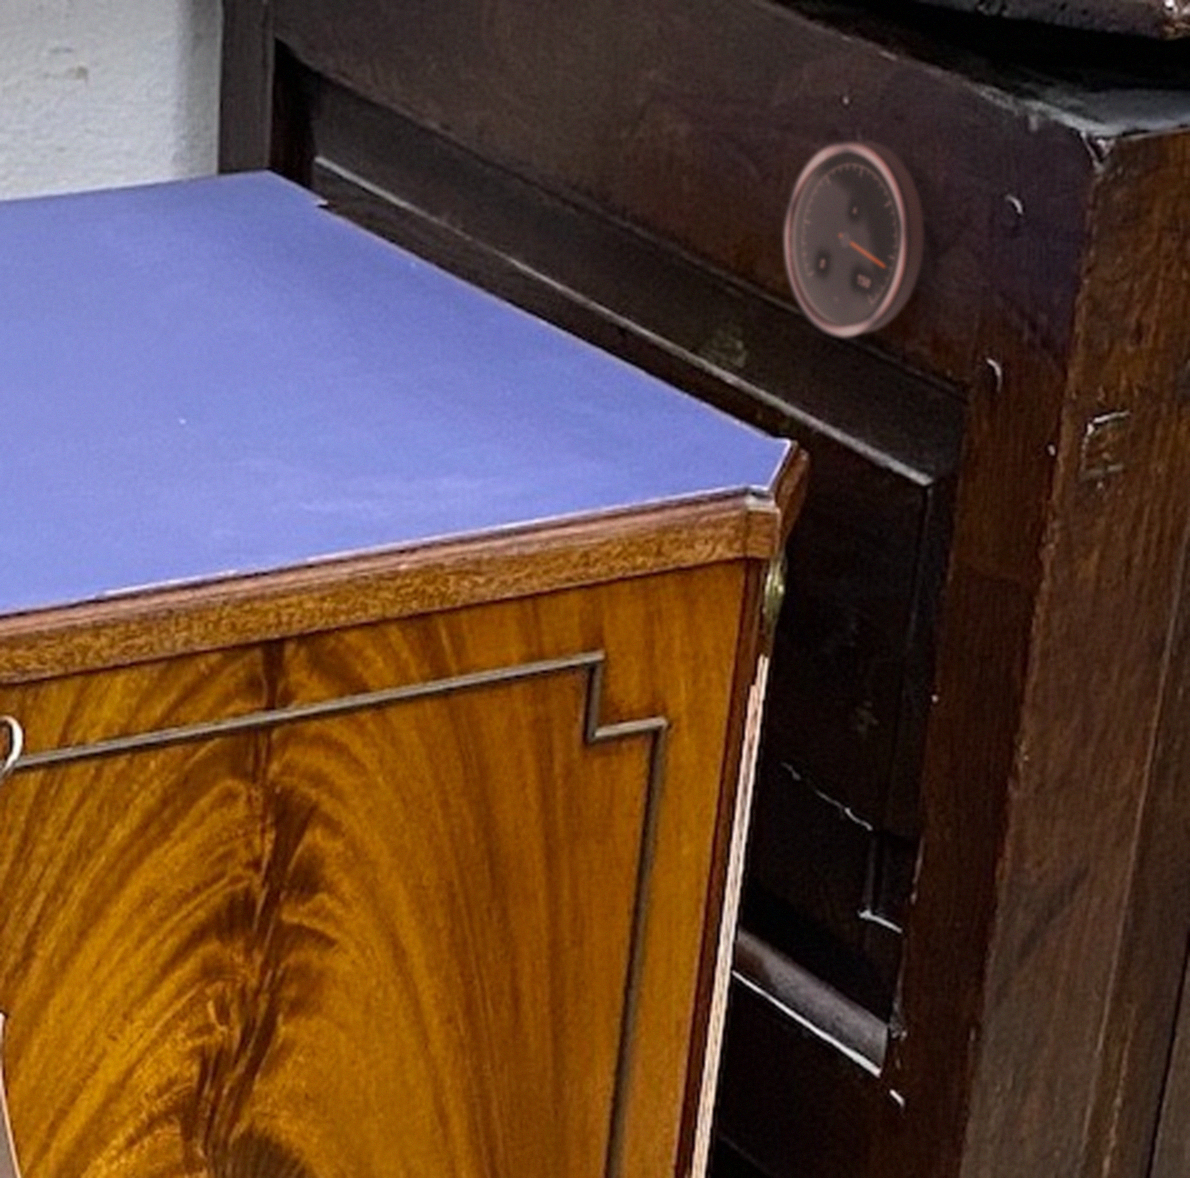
value=130 unit=A
